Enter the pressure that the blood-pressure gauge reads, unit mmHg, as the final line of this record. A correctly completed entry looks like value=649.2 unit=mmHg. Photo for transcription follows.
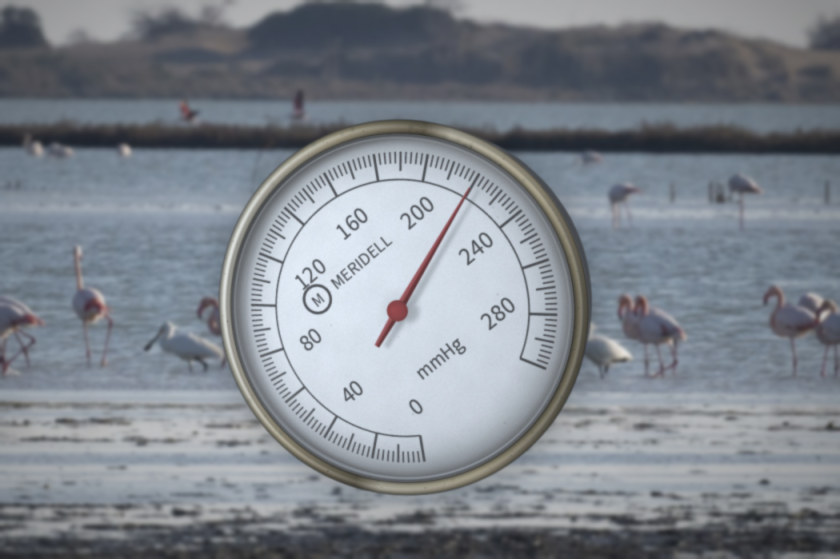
value=220 unit=mmHg
